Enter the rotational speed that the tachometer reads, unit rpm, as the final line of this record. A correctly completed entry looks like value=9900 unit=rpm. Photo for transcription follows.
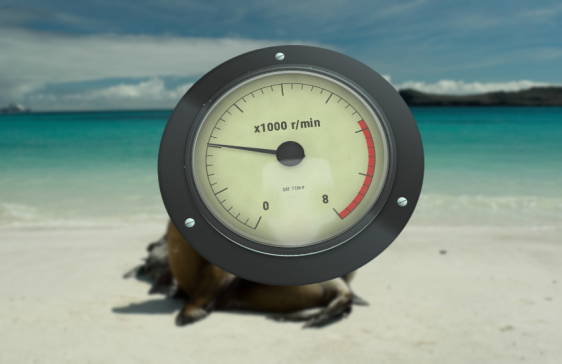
value=2000 unit=rpm
